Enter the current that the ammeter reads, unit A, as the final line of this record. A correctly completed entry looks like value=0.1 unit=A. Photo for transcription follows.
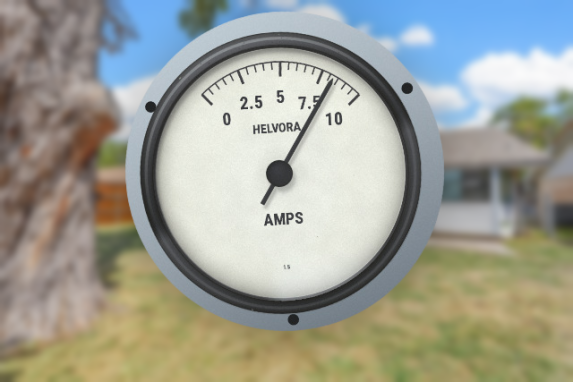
value=8.25 unit=A
